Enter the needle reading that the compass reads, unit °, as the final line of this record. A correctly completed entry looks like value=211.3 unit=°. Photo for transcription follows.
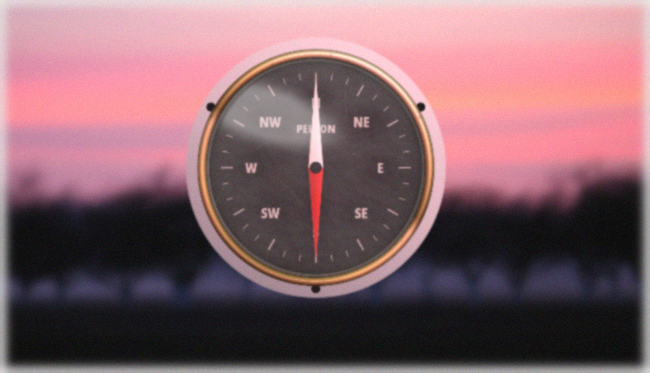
value=180 unit=°
